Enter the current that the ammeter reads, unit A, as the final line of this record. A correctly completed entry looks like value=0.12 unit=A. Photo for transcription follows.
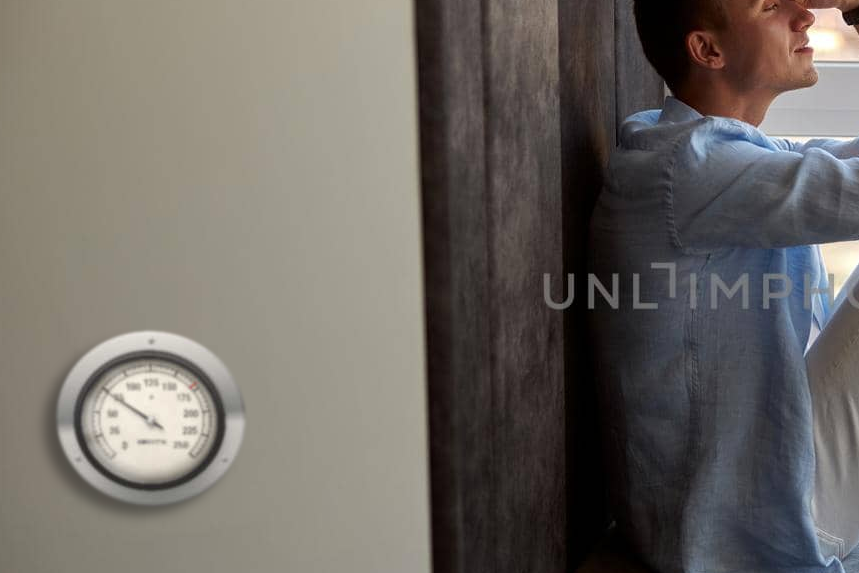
value=75 unit=A
